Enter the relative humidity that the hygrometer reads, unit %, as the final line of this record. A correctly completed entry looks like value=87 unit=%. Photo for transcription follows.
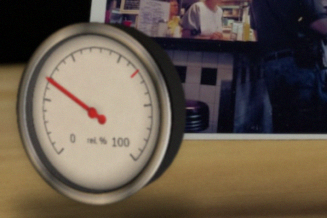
value=28 unit=%
